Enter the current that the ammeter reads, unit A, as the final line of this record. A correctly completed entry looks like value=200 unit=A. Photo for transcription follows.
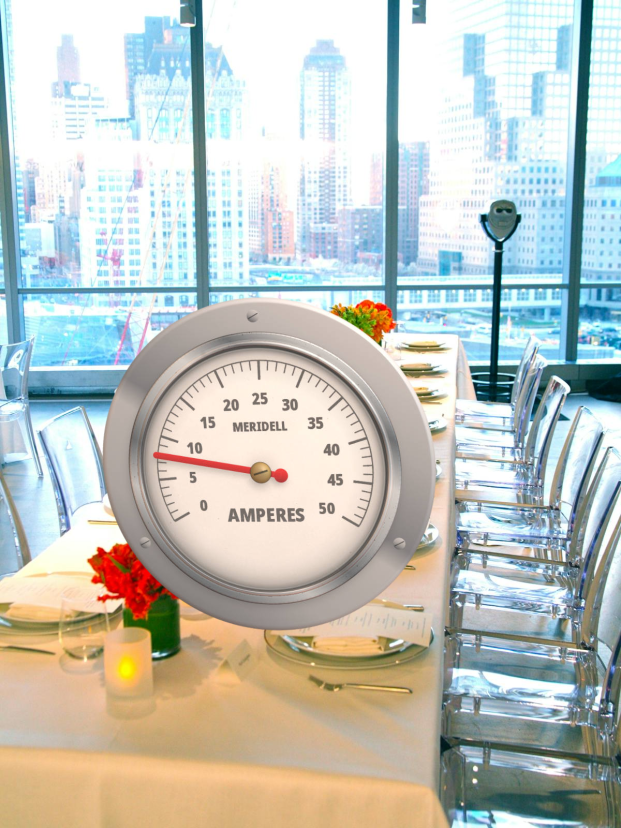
value=8 unit=A
